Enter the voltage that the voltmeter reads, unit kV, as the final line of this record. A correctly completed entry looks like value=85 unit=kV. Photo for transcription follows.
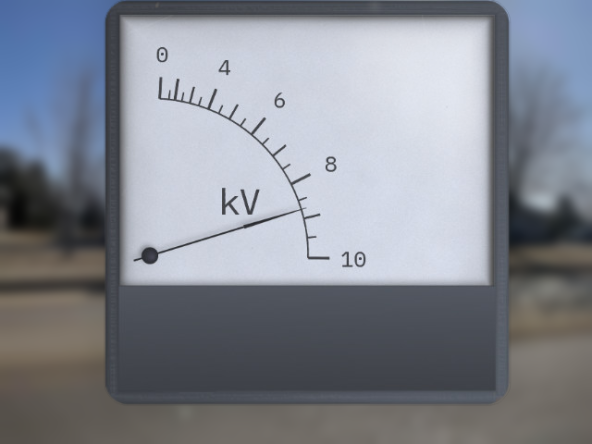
value=8.75 unit=kV
